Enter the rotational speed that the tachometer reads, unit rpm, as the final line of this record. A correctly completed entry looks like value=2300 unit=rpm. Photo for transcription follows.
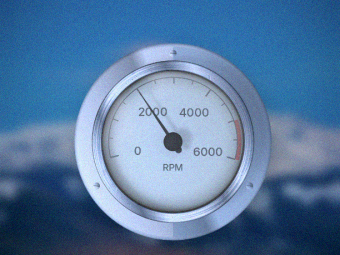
value=2000 unit=rpm
